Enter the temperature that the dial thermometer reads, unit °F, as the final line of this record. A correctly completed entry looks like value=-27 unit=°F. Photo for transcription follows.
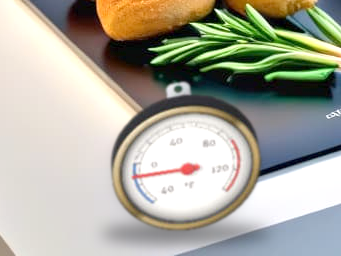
value=-10 unit=°F
